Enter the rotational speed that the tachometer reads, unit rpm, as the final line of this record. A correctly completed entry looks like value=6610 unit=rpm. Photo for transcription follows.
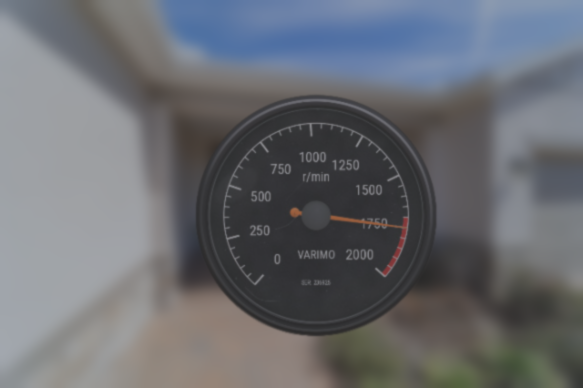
value=1750 unit=rpm
